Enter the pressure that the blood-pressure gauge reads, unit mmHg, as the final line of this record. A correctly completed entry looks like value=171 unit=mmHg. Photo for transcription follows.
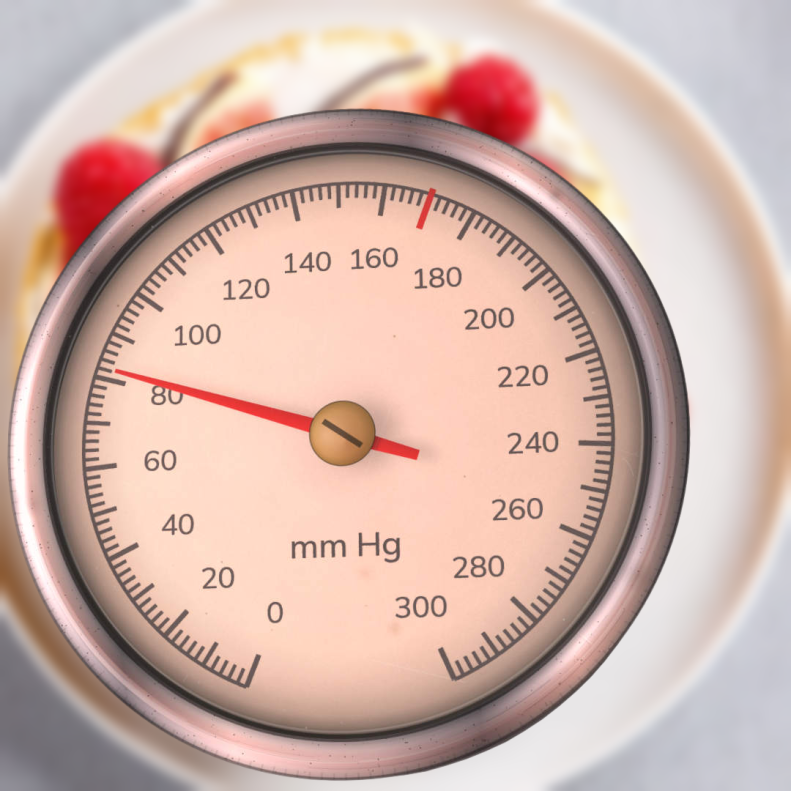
value=82 unit=mmHg
